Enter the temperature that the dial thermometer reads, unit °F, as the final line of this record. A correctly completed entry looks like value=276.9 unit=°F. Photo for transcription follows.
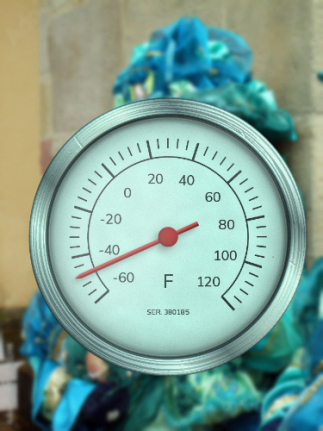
value=-48 unit=°F
